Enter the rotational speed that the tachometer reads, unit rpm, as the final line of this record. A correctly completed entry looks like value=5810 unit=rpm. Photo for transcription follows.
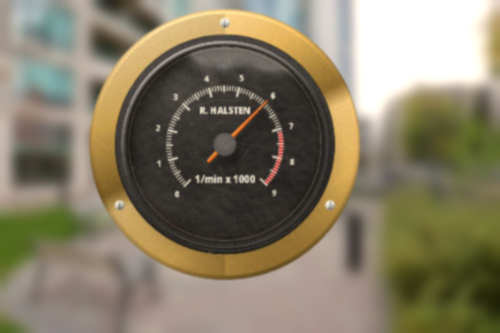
value=6000 unit=rpm
